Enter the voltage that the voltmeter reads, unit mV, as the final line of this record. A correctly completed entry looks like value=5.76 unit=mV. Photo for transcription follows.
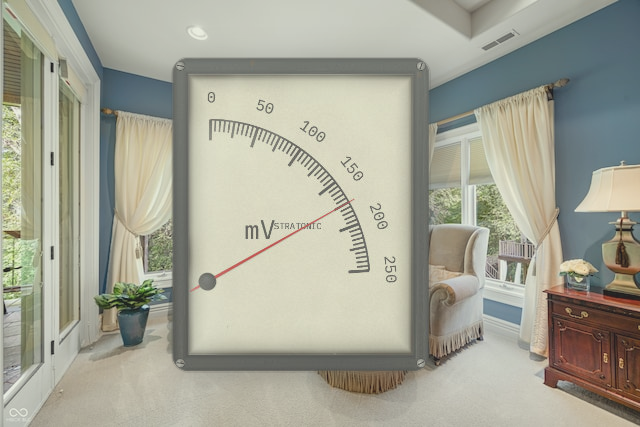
value=175 unit=mV
